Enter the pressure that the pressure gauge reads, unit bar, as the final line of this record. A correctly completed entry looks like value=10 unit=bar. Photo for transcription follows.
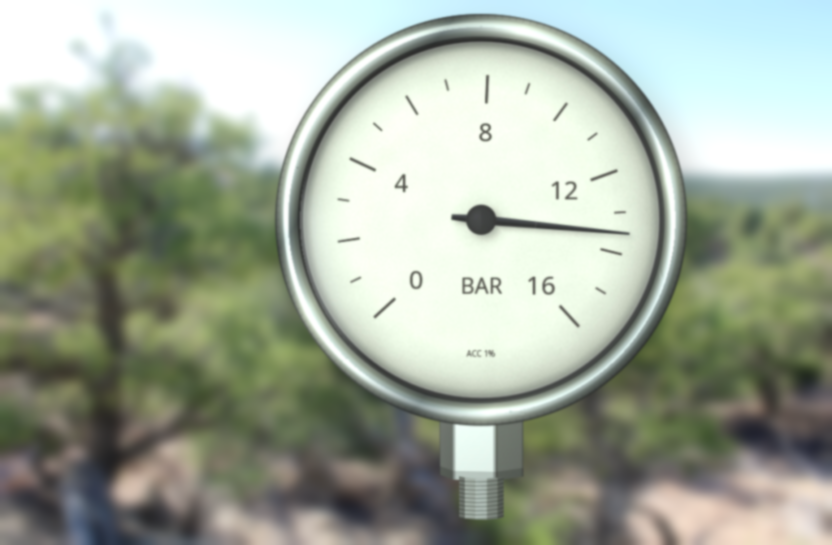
value=13.5 unit=bar
